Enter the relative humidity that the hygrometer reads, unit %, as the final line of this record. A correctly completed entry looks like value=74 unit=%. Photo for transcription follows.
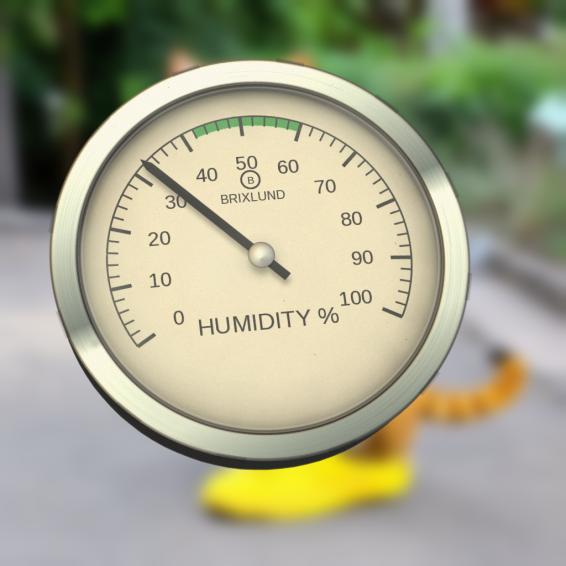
value=32 unit=%
